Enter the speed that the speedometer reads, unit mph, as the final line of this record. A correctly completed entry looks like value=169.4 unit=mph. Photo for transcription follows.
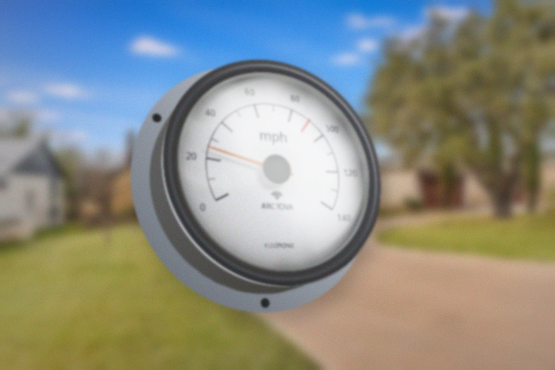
value=25 unit=mph
